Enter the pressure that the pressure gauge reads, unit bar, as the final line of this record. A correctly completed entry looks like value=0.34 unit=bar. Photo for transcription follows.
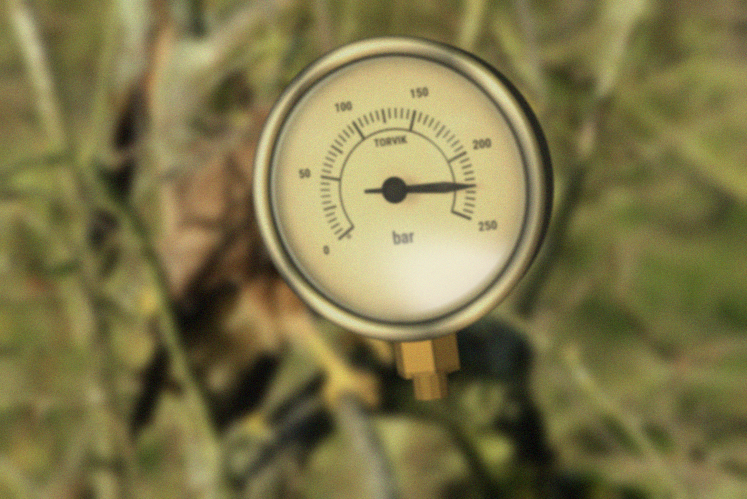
value=225 unit=bar
